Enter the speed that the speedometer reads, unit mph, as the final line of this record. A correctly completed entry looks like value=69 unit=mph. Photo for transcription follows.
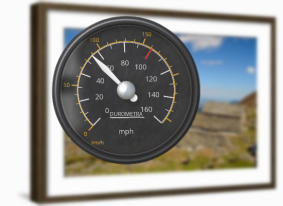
value=55 unit=mph
